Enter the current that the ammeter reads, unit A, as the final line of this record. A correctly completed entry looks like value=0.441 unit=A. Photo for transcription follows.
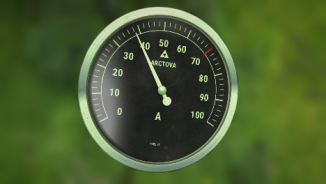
value=38 unit=A
